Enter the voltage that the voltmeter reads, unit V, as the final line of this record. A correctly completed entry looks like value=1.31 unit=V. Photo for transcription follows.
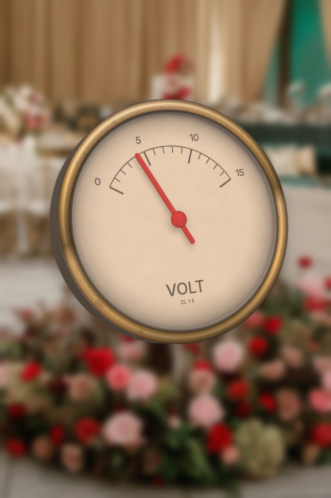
value=4 unit=V
